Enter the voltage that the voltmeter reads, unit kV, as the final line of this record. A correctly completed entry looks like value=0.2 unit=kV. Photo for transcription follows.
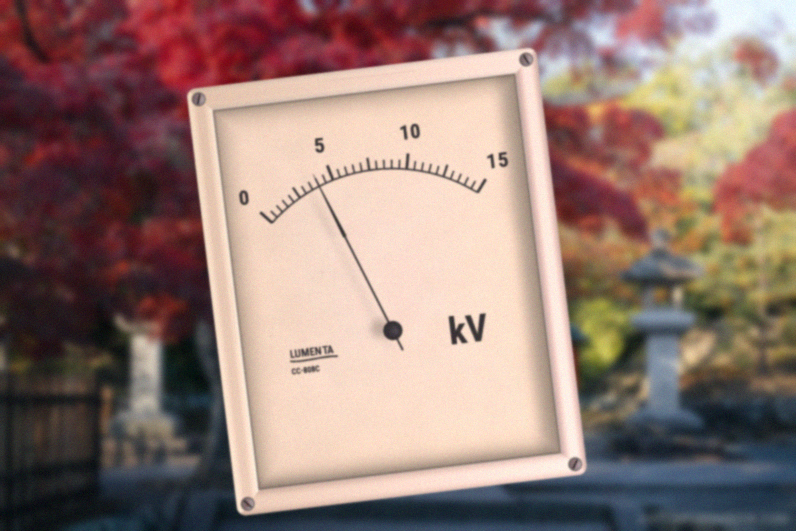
value=4 unit=kV
